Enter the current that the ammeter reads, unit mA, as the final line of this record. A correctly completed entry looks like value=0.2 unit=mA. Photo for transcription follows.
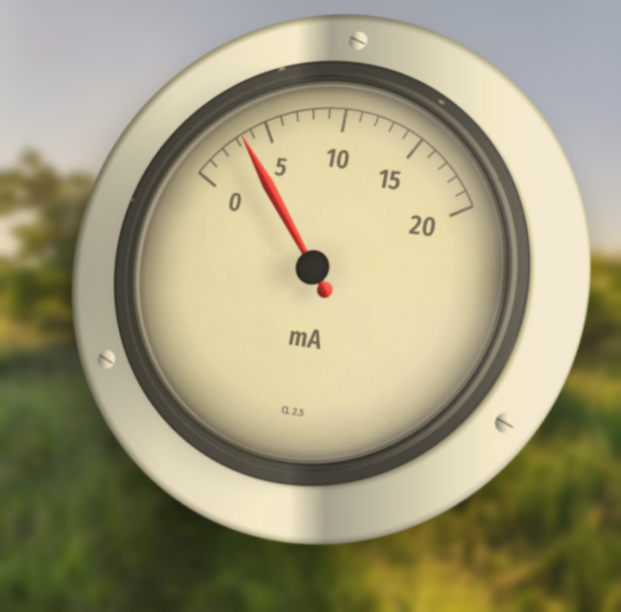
value=3.5 unit=mA
